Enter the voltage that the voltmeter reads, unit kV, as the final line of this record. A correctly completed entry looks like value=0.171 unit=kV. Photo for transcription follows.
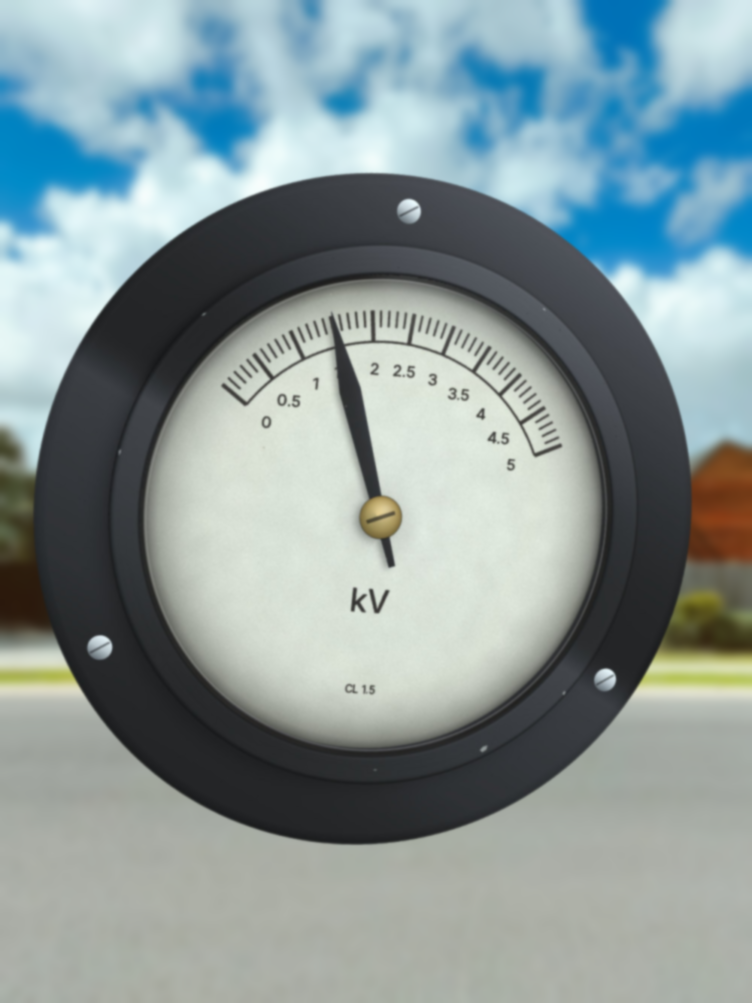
value=1.5 unit=kV
